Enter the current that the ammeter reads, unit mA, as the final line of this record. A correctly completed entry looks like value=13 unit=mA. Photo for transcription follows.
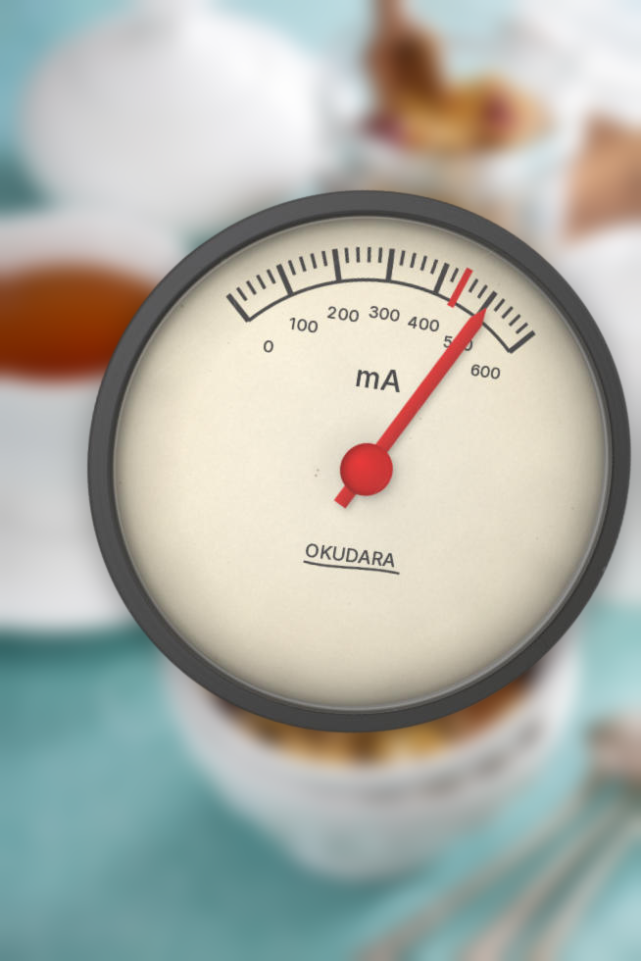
value=500 unit=mA
